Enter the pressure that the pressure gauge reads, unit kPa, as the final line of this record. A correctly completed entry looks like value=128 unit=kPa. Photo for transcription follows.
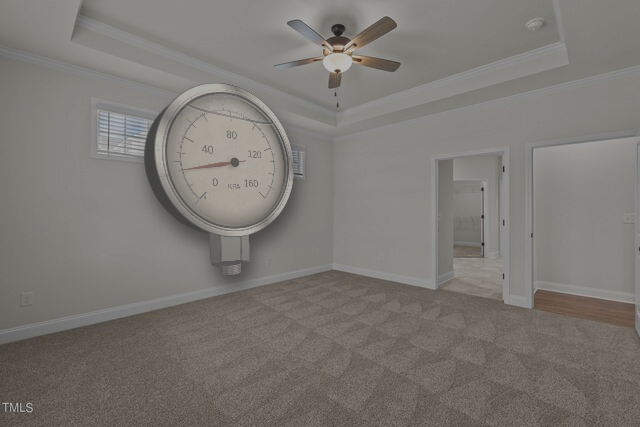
value=20 unit=kPa
